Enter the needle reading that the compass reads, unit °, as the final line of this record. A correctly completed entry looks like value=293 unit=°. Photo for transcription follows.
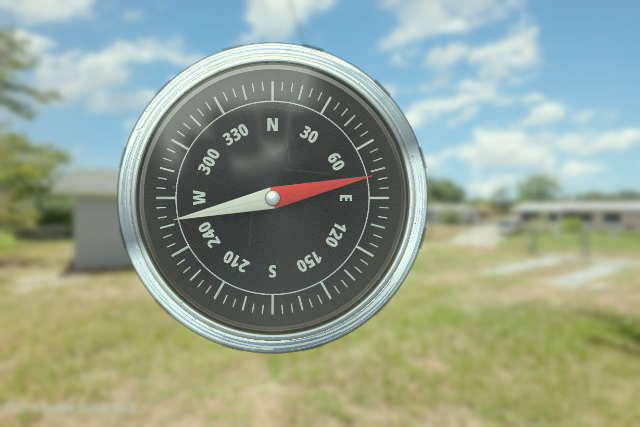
value=77.5 unit=°
